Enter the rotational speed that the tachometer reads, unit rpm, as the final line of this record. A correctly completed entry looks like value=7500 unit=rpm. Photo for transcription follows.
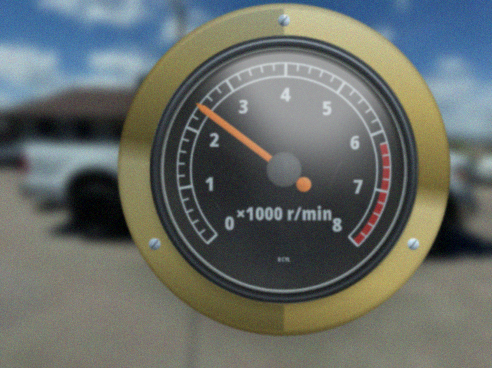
value=2400 unit=rpm
